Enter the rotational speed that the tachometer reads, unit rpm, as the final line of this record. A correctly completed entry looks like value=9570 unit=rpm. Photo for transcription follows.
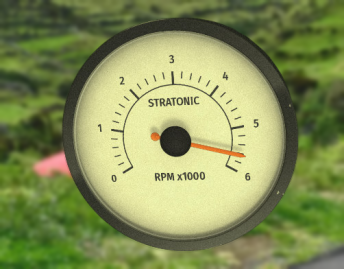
value=5600 unit=rpm
